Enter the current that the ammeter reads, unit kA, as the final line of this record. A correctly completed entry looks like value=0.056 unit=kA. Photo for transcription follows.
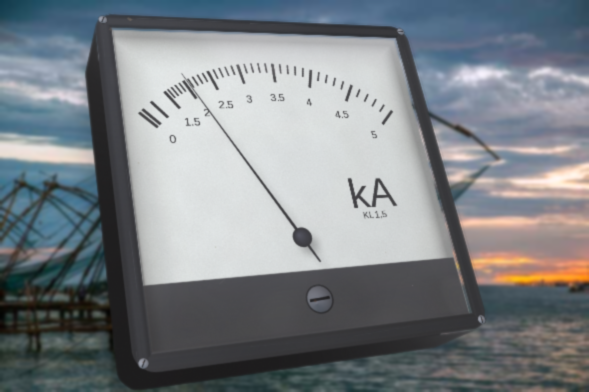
value=2 unit=kA
